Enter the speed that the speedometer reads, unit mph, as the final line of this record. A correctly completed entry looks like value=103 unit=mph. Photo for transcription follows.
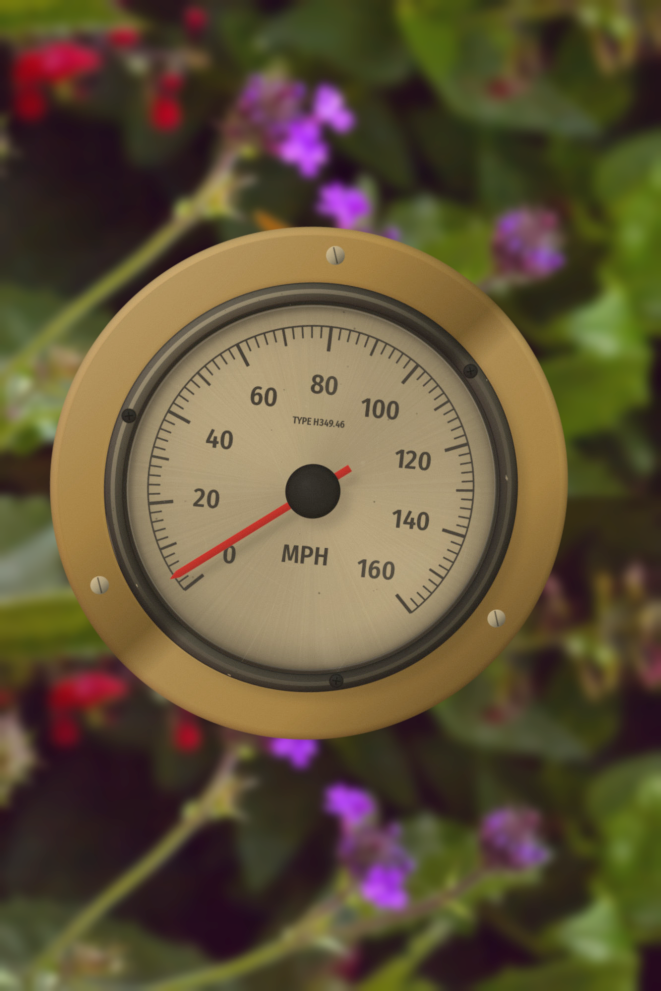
value=4 unit=mph
